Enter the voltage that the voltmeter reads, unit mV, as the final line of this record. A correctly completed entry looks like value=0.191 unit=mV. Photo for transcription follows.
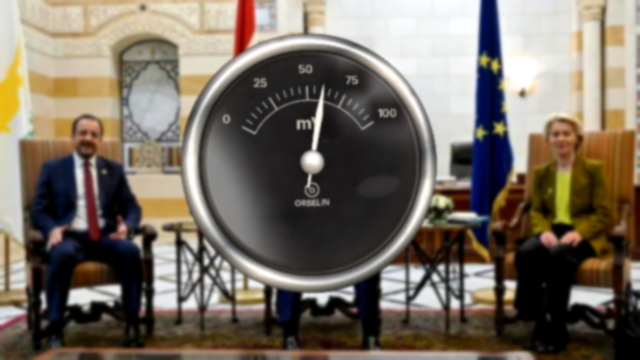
value=60 unit=mV
